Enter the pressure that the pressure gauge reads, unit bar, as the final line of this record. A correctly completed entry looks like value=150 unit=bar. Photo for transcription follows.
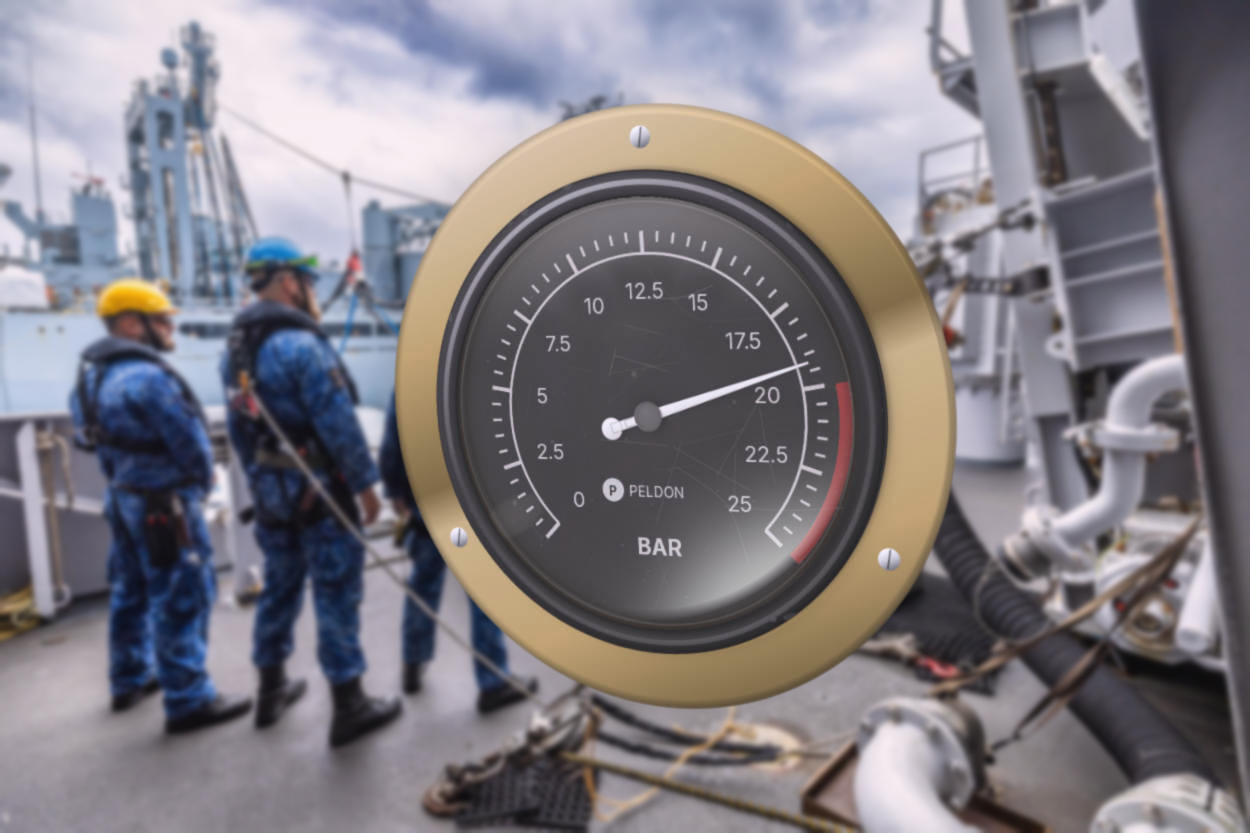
value=19.25 unit=bar
